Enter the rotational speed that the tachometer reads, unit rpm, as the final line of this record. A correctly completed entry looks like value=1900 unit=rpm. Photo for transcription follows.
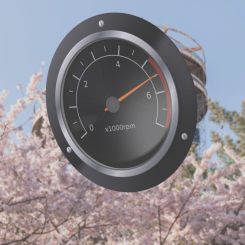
value=5500 unit=rpm
